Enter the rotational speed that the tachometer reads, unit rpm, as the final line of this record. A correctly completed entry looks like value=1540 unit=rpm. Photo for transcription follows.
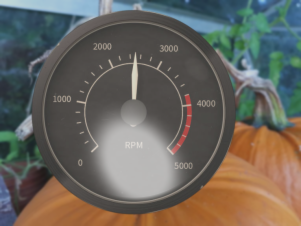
value=2500 unit=rpm
